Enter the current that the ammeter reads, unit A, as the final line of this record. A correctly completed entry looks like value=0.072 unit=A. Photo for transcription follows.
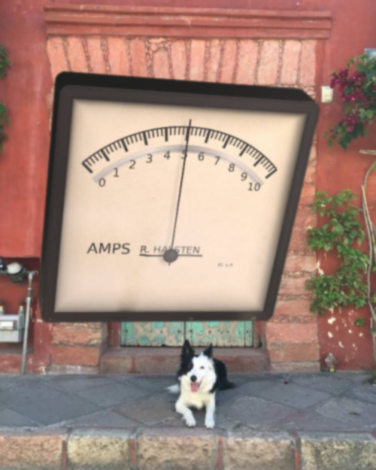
value=5 unit=A
